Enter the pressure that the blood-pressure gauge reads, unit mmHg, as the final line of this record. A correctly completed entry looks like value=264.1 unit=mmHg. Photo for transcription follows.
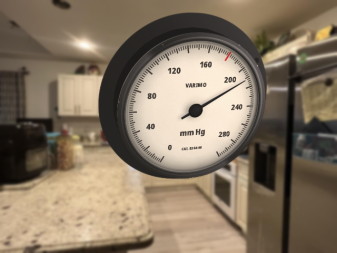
value=210 unit=mmHg
